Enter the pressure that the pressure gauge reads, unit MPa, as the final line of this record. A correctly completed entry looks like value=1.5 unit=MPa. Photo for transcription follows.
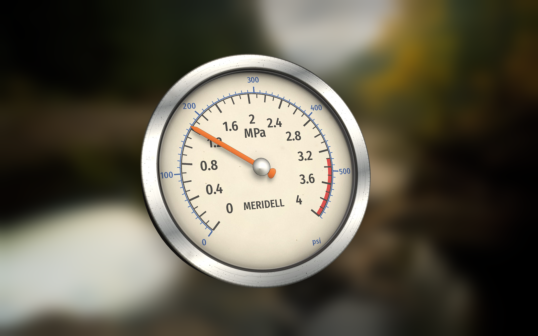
value=1.2 unit=MPa
